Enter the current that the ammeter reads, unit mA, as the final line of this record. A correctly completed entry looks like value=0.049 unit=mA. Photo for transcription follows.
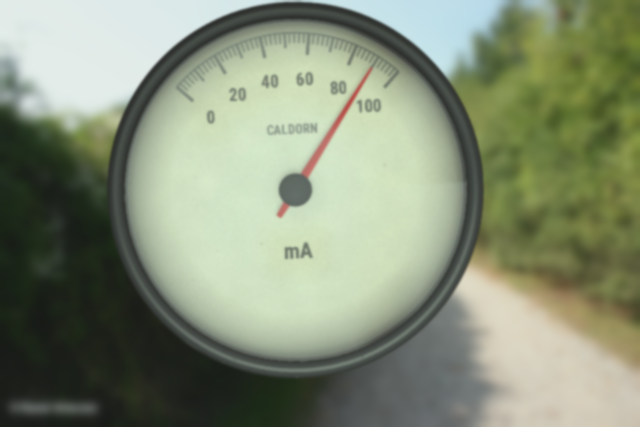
value=90 unit=mA
